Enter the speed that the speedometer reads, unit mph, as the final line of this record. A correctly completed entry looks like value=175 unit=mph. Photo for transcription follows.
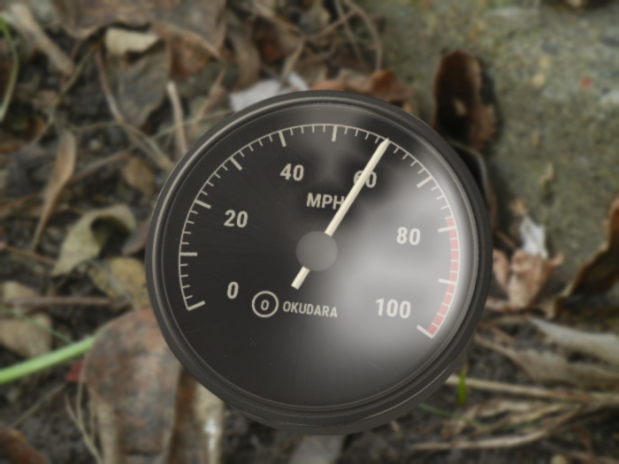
value=60 unit=mph
